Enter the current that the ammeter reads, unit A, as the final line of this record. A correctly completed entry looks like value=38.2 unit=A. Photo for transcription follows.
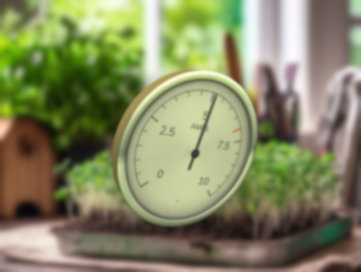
value=5 unit=A
